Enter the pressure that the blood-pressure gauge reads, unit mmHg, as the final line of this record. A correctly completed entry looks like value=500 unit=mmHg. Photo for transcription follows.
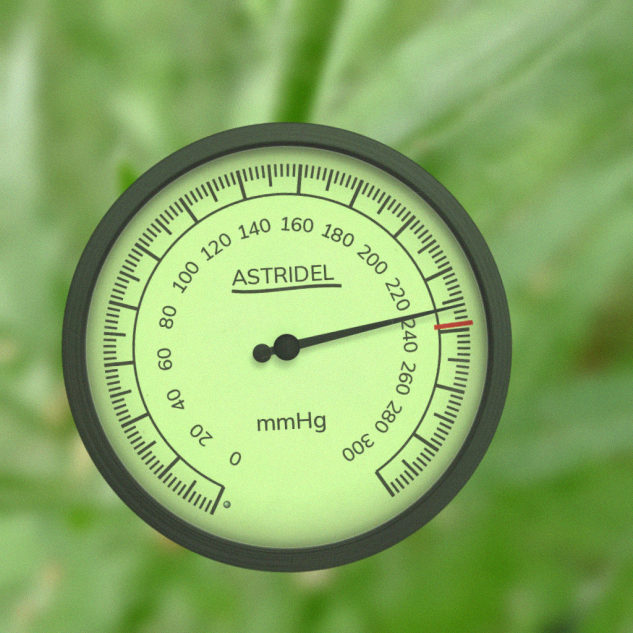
value=232 unit=mmHg
